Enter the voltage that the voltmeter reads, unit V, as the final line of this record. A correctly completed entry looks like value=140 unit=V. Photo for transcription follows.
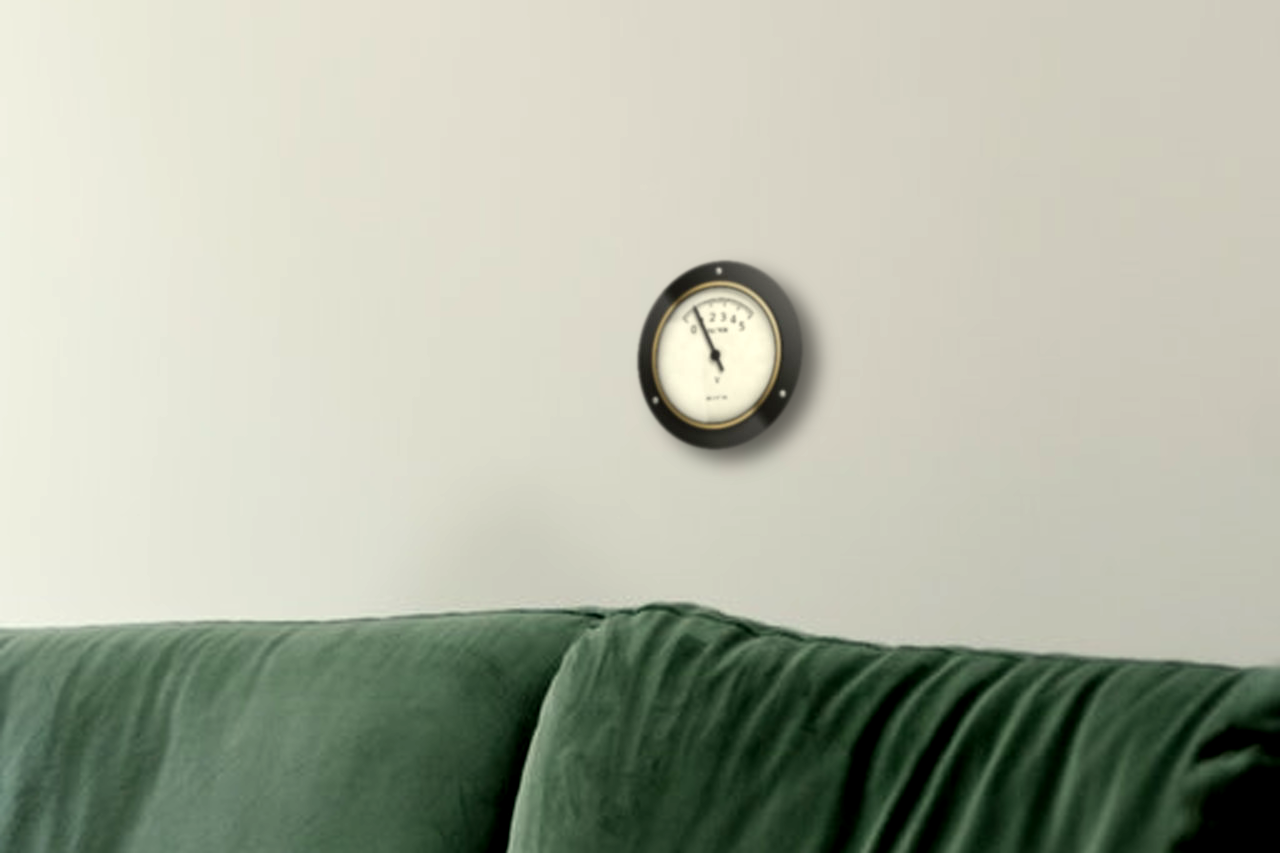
value=1 unit=V
